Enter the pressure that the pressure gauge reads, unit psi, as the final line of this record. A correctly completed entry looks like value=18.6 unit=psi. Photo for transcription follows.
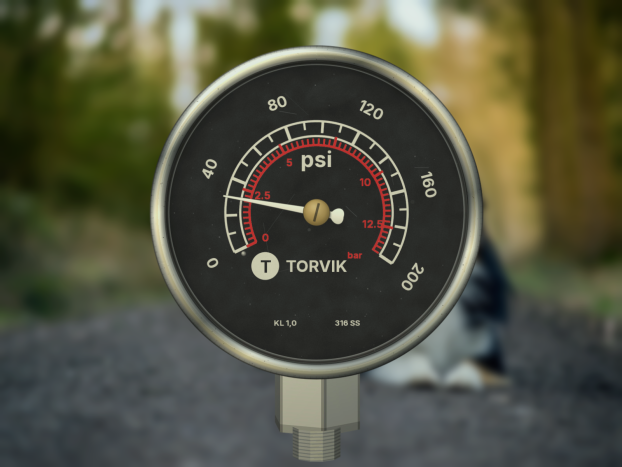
value=30 unit=psi
